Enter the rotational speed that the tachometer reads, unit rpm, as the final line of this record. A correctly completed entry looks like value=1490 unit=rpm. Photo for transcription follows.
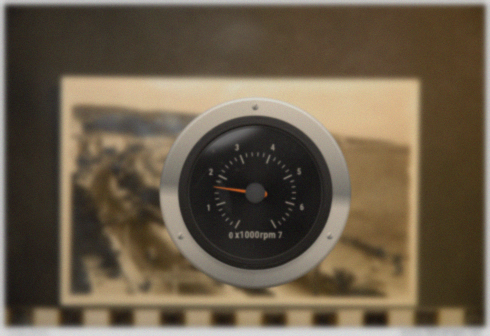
value=1600 unit=rpm
